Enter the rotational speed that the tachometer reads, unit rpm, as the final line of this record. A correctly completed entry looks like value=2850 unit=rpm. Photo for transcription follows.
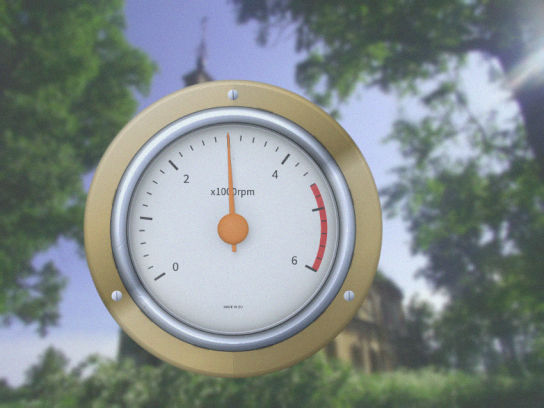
value=3000 unit=rpm
